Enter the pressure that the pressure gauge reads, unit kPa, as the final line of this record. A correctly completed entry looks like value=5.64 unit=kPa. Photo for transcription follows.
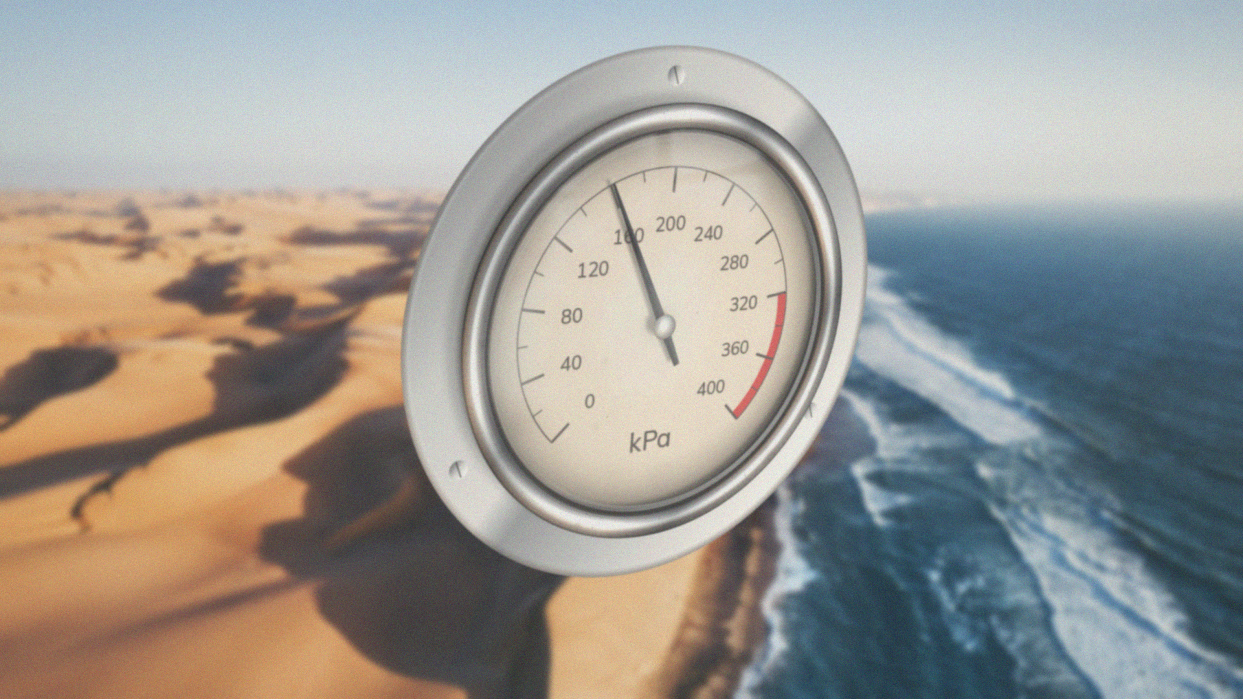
value=160 unit=kPa
